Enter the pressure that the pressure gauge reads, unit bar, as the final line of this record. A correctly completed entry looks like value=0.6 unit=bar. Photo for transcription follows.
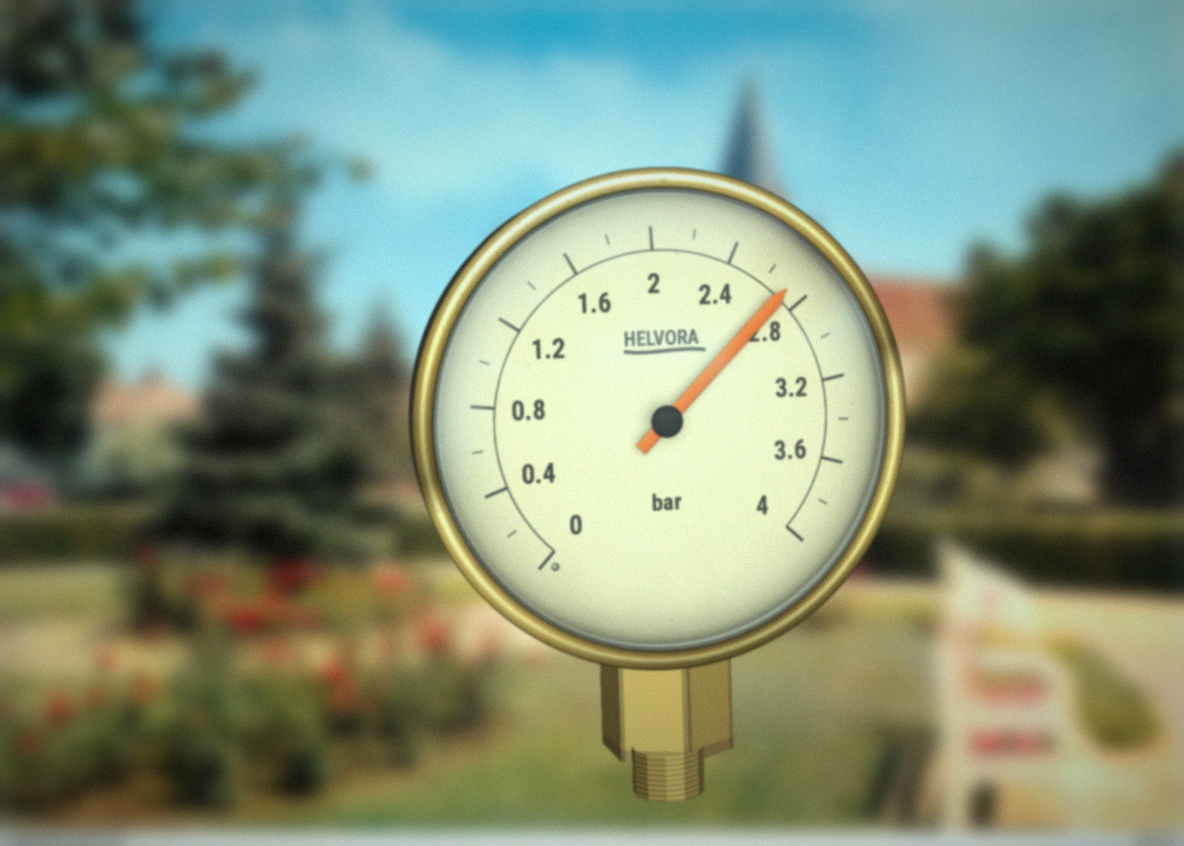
value=2.7 unit=bar
